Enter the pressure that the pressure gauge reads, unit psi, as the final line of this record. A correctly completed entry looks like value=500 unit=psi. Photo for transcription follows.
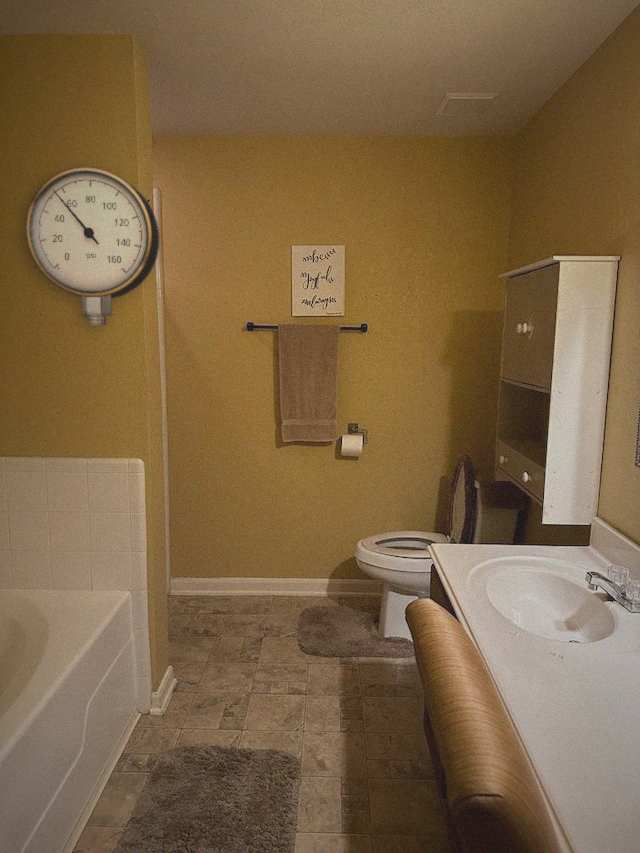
value=55 unit=psi
